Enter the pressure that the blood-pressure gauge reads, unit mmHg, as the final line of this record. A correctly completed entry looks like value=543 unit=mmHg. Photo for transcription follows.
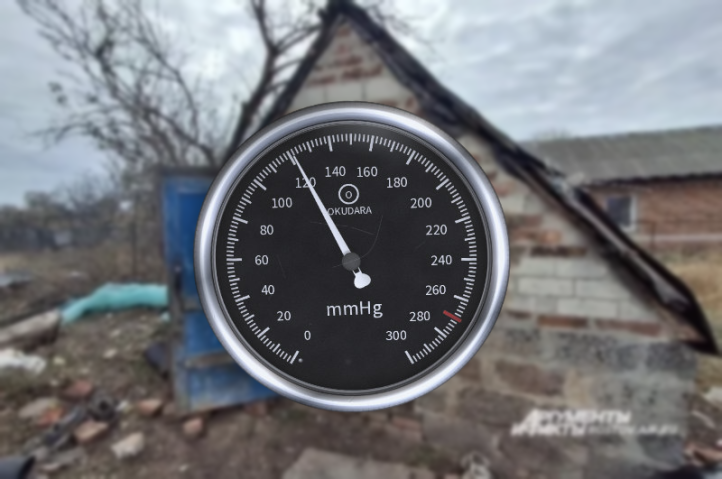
value=122 unit=mmHg
